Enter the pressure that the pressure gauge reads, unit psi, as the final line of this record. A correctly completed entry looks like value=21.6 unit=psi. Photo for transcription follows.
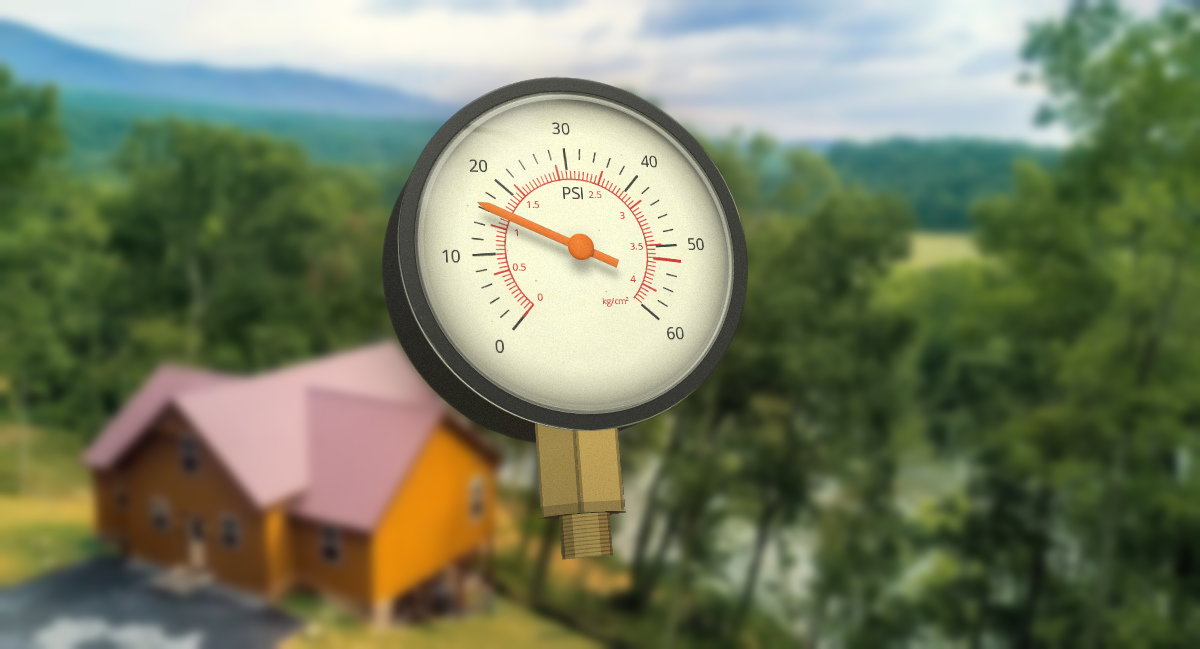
value=16 unit=psi
